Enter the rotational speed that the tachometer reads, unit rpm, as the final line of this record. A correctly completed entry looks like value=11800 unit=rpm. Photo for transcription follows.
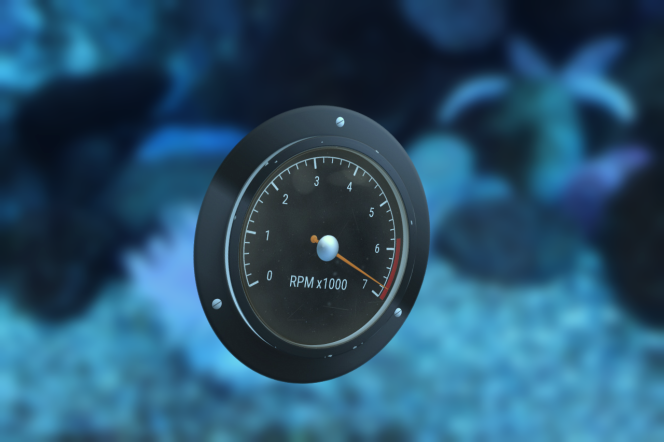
value=6800 unit=rpm
